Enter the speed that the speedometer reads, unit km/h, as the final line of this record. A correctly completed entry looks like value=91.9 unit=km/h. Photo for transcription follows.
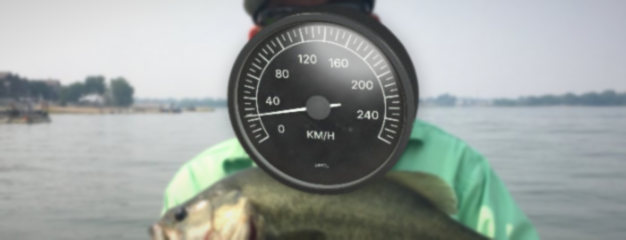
value=25 unit=km/h
